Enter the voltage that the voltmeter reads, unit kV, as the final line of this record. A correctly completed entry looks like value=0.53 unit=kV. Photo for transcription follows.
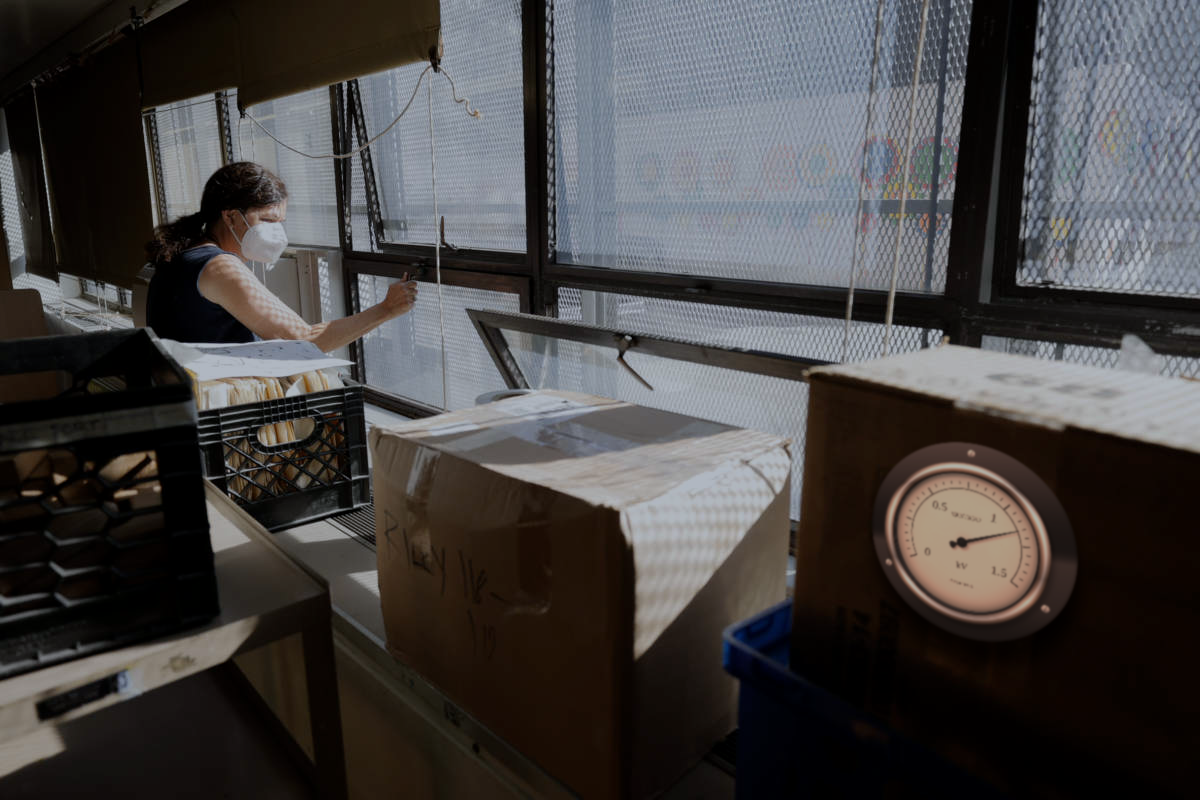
value=1.15 unit=kV
